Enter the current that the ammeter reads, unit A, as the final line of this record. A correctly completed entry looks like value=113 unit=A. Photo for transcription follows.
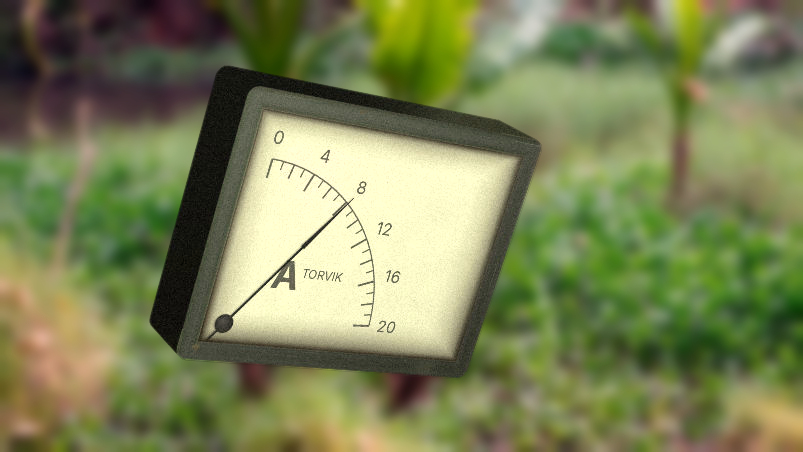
value=8 unit=A
